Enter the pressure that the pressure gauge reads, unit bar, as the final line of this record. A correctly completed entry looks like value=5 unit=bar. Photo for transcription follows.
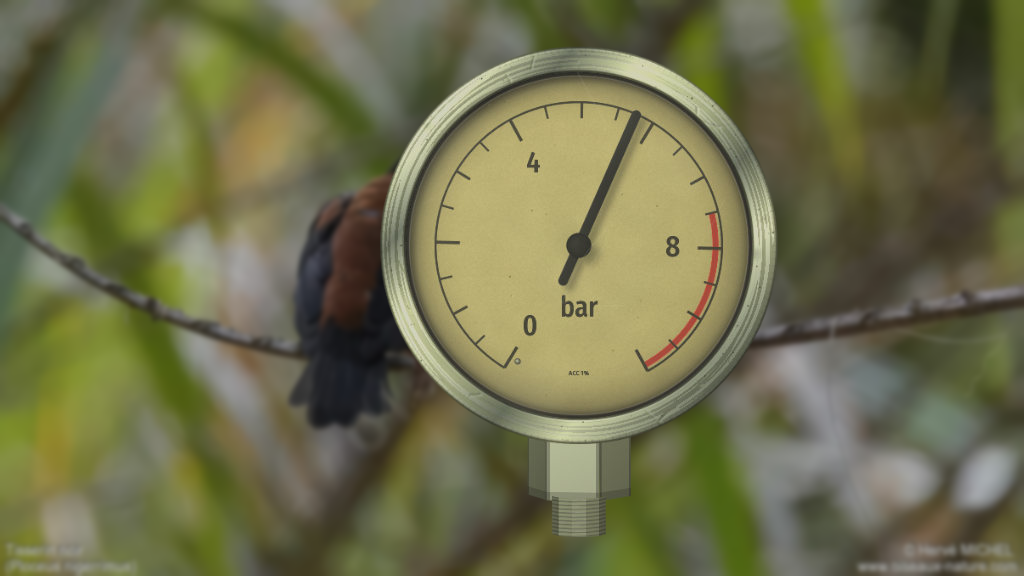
value=5.75 unit=bar
